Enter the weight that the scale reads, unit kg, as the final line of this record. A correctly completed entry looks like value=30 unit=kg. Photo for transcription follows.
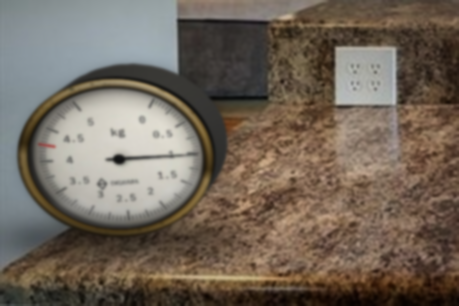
value=1 unit=kg
